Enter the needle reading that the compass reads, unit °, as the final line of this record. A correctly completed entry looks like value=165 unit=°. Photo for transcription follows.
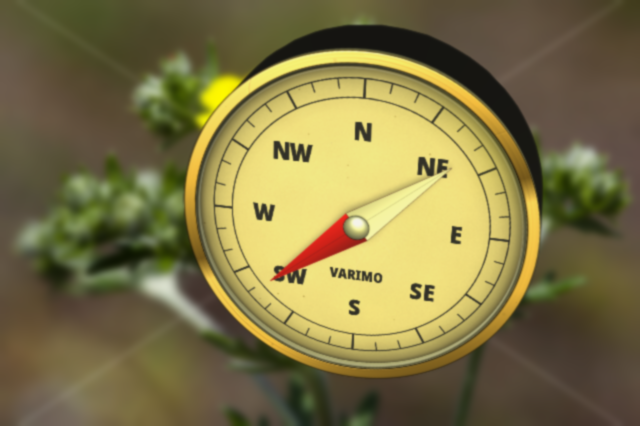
value=230 unit=°
